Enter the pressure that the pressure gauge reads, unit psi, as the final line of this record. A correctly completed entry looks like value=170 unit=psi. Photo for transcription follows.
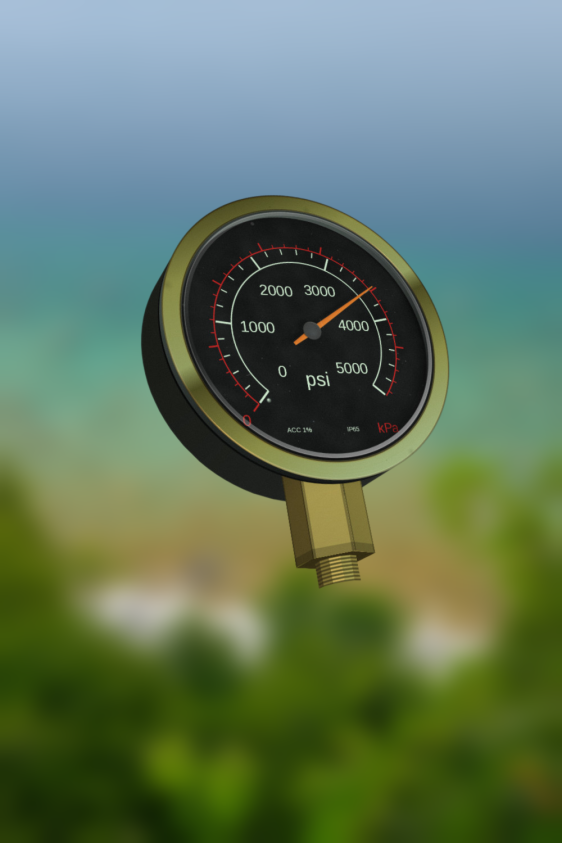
value=3600 unit=psi
